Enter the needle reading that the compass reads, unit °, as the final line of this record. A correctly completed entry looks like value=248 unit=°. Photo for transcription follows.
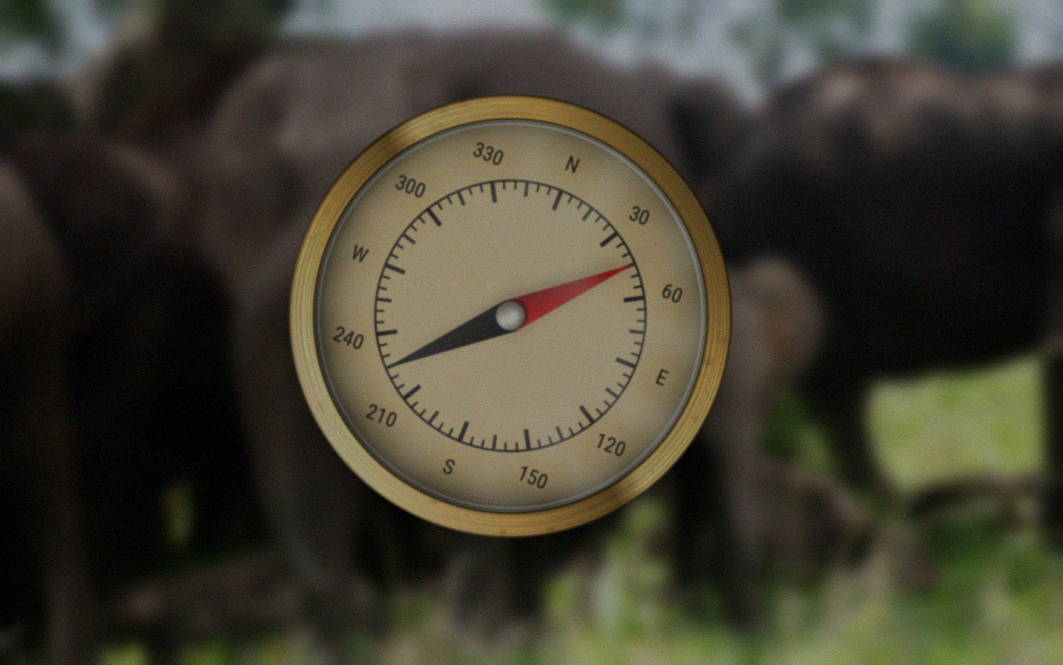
value=45 unit=°
